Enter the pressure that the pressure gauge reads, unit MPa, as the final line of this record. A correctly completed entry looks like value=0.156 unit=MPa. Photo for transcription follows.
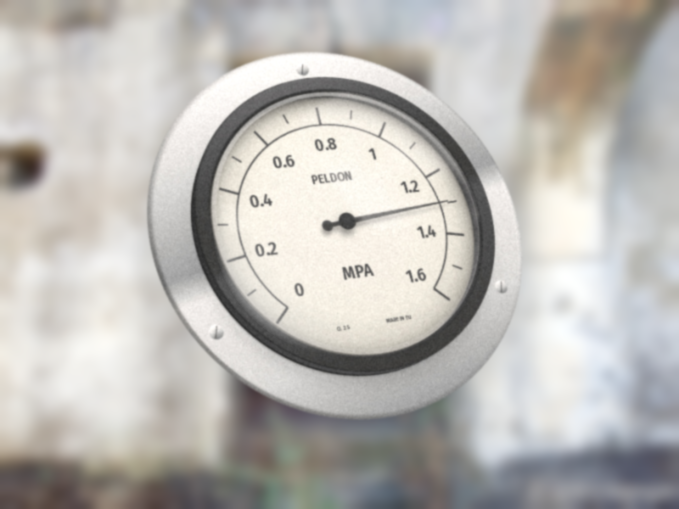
value=1.3 unit=MPa
